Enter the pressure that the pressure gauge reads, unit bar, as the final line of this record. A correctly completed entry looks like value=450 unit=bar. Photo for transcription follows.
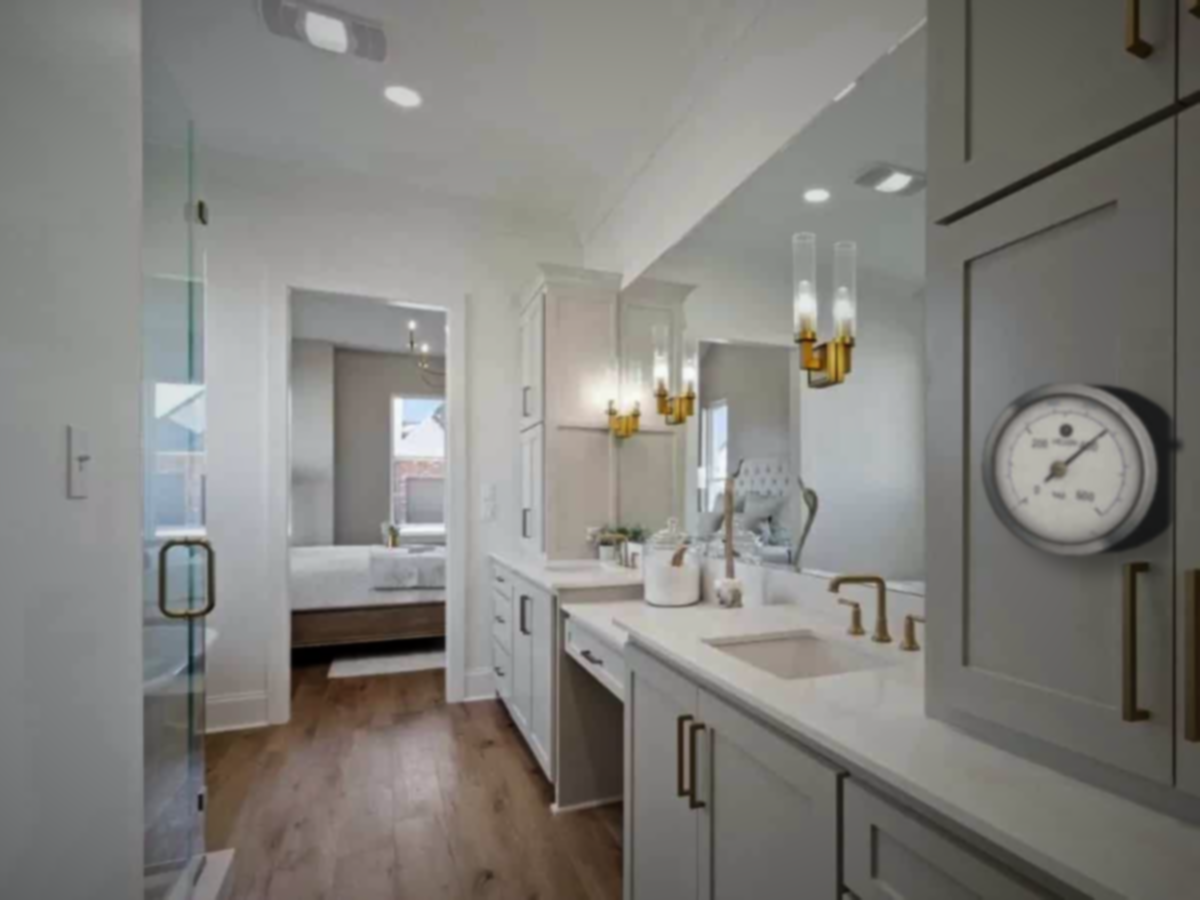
value=400 unit=bar
